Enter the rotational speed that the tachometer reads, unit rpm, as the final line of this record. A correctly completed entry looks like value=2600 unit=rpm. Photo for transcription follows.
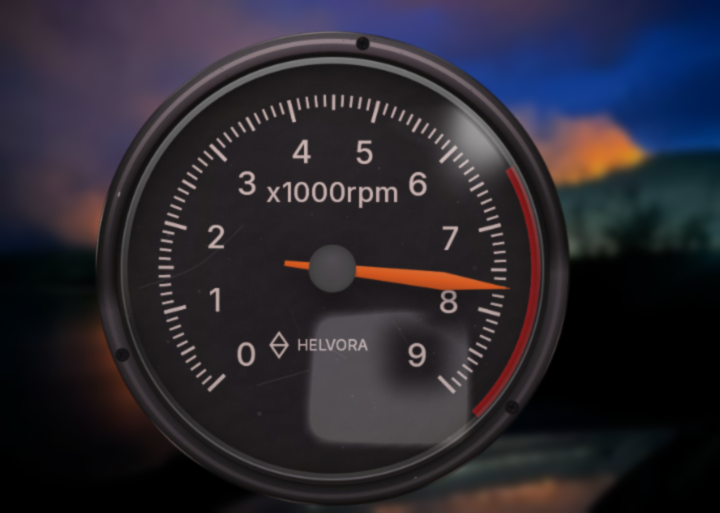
value=7700 unit=rpm
